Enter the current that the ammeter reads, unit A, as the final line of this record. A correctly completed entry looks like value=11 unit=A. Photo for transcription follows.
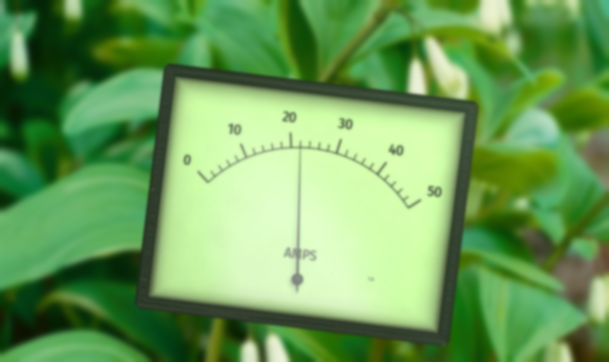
value=22 unit=A
